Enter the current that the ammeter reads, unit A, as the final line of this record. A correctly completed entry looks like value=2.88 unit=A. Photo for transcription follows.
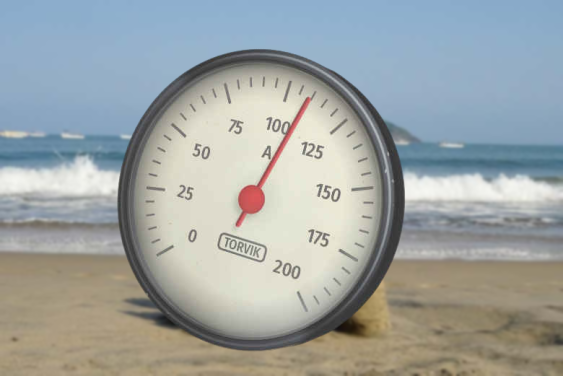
value=110 unit=A
